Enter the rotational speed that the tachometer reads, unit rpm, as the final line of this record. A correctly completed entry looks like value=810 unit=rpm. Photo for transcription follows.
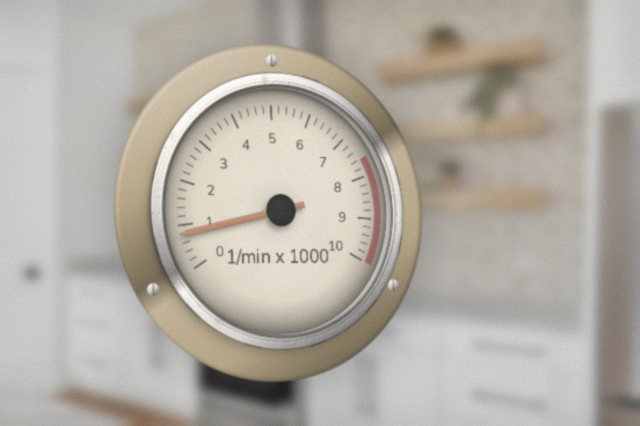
value=800 unit=rpm
